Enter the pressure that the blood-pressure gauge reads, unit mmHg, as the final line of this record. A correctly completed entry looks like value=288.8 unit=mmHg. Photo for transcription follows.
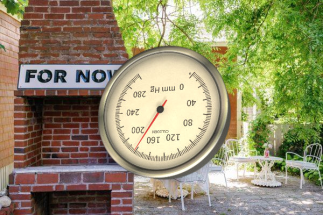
value=180 unit=mmHg
